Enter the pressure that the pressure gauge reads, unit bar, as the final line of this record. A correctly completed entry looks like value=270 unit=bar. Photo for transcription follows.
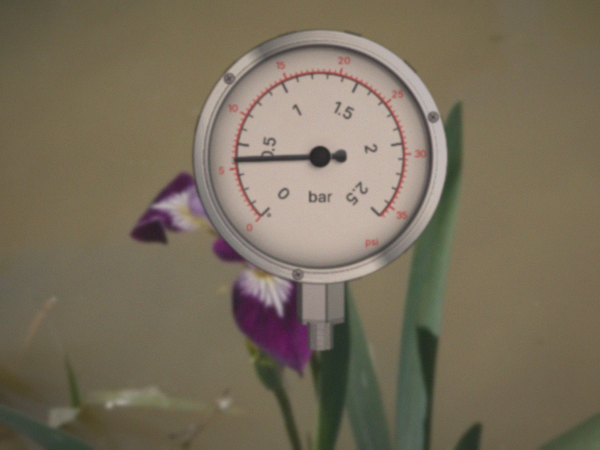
value=0.4 unit=bar
